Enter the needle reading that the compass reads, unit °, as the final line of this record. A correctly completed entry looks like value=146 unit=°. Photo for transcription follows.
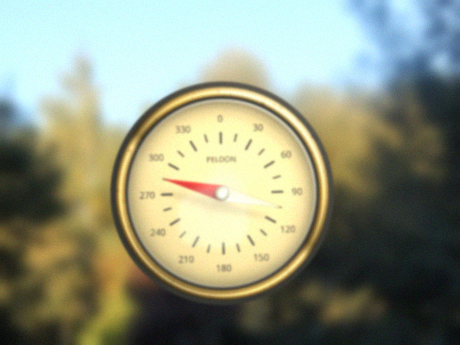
value=285 unit=°
